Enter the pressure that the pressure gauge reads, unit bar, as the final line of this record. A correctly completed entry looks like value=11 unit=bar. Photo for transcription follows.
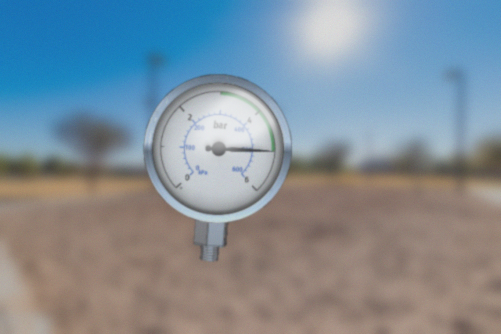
value=5 unit=bar
